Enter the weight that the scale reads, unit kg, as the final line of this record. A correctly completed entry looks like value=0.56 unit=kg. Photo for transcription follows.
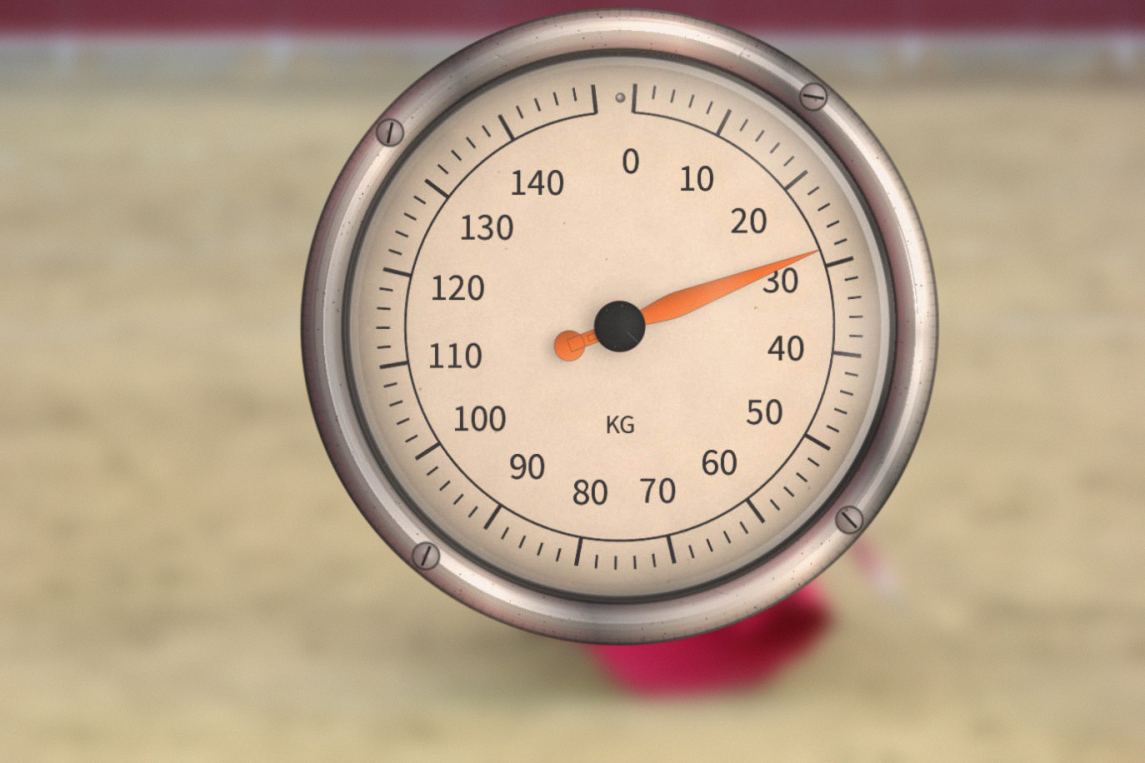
value=28 unit=kg
